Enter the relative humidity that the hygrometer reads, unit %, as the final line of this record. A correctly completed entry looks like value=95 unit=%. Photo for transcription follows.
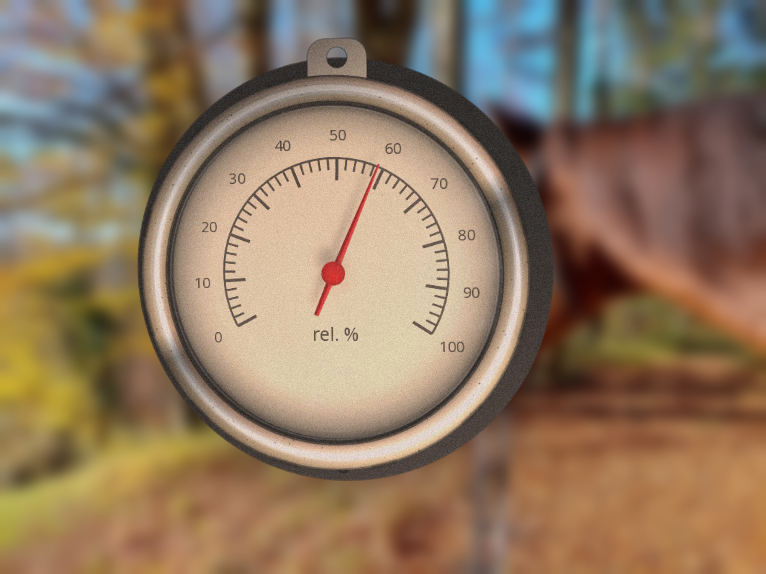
value=59 unit=%
